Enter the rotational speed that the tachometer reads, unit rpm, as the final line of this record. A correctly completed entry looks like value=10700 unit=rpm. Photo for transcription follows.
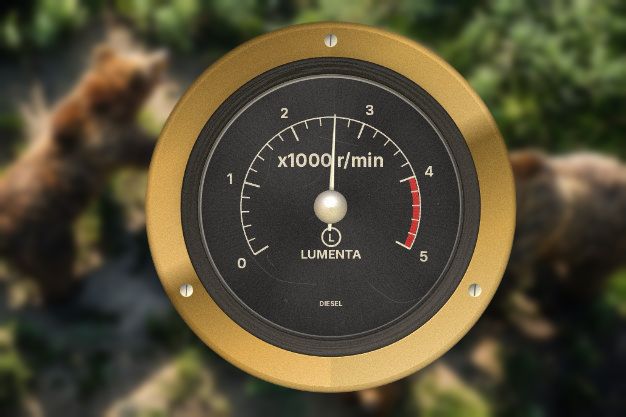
value=2600 unit=rpm
